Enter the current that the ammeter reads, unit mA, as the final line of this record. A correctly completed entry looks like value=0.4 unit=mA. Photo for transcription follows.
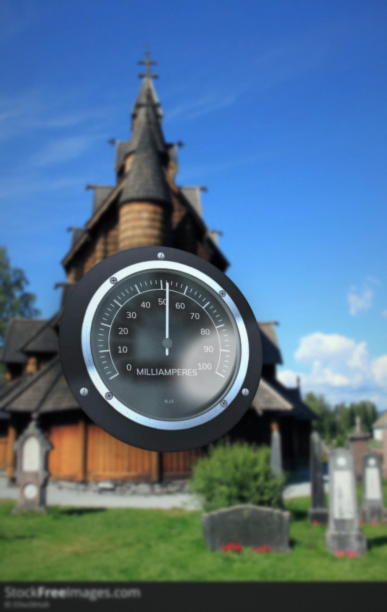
value=52 unit=mA
